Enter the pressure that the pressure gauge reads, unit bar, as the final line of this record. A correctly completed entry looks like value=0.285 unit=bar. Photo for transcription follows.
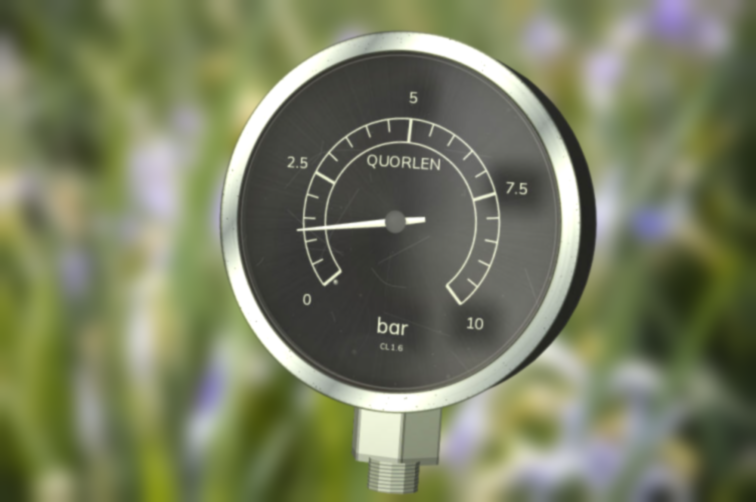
value=1.25 unit=bar
